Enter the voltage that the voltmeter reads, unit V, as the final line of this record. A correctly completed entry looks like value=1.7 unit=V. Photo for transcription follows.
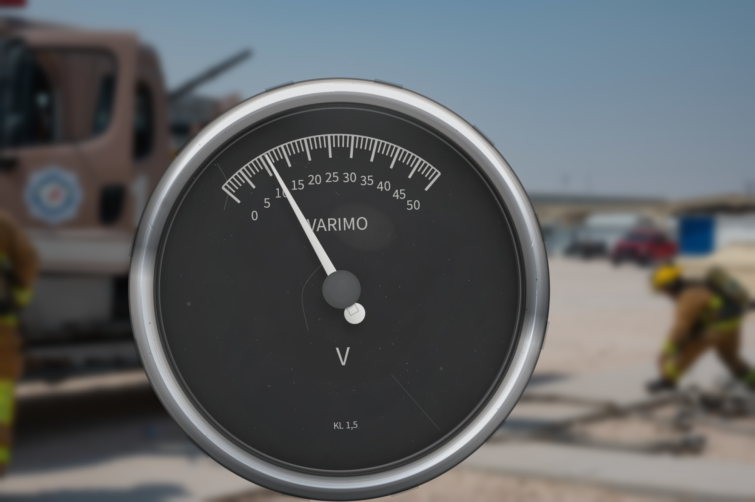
value=11 unit=V
